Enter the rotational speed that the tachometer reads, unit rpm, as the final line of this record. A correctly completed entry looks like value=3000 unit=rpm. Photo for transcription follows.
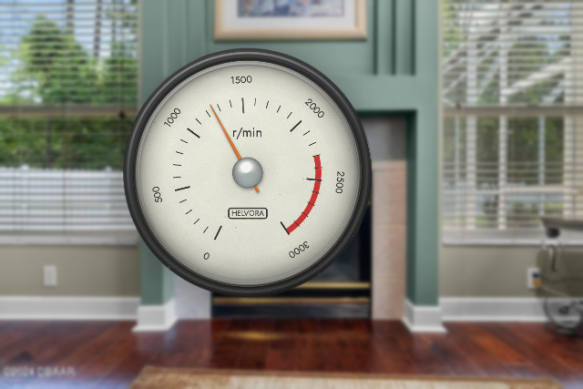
value=1250 unit=rpm
